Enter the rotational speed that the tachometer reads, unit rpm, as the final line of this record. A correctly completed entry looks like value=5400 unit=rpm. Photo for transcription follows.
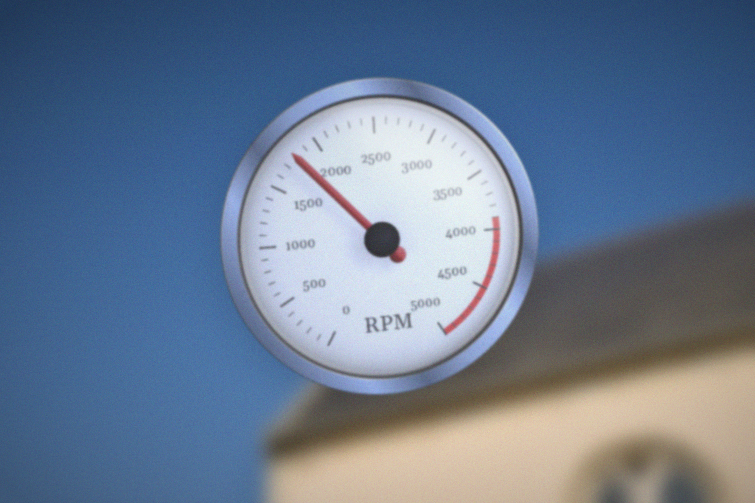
value=1800 unit=rpm
